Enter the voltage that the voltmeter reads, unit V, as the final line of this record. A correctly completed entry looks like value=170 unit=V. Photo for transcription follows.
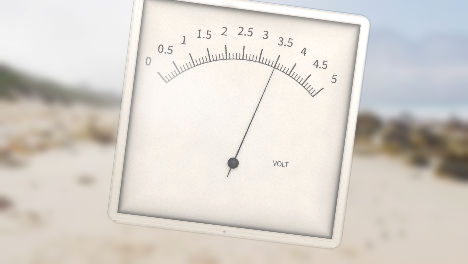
value=3.5 unit=V
